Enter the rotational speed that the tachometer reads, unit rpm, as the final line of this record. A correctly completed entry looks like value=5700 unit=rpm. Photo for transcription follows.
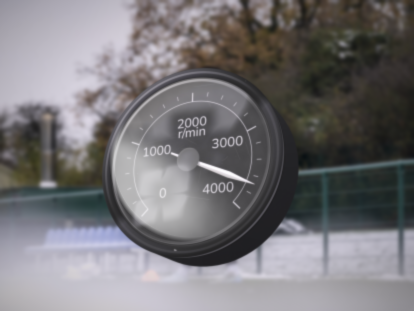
value=3700 unit=rpm
